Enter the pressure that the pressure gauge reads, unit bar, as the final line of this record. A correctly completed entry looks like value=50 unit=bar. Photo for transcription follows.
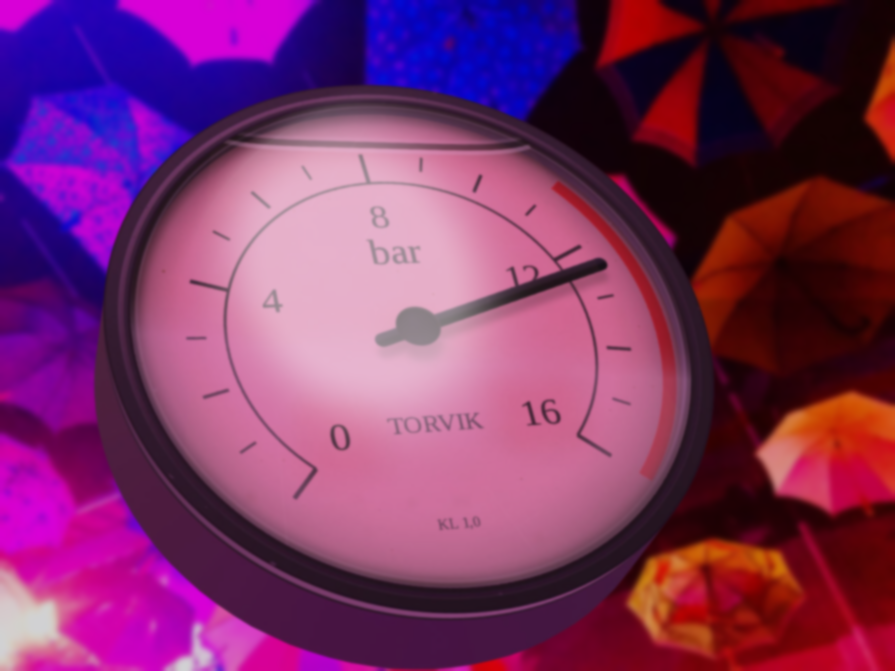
value=12.5 unit=bar
